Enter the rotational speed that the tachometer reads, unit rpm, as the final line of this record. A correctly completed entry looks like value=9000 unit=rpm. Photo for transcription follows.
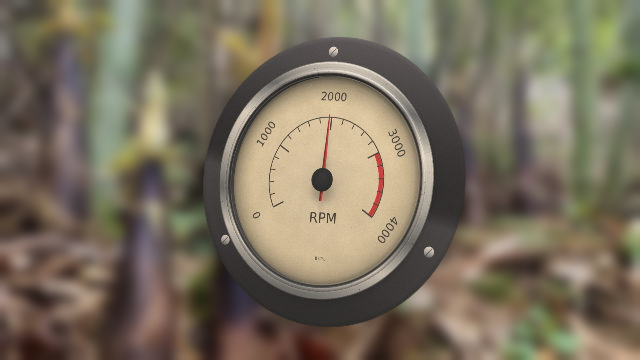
value=2000 unit=rpm
